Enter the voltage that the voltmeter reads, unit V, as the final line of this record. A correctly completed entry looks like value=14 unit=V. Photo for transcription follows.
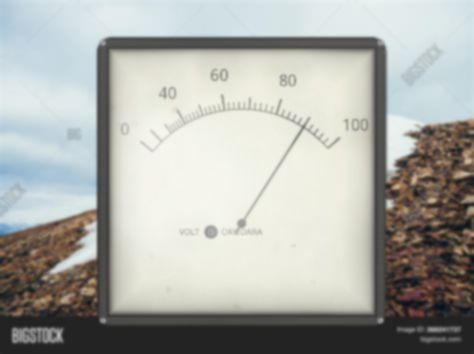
value=90 unit=V
